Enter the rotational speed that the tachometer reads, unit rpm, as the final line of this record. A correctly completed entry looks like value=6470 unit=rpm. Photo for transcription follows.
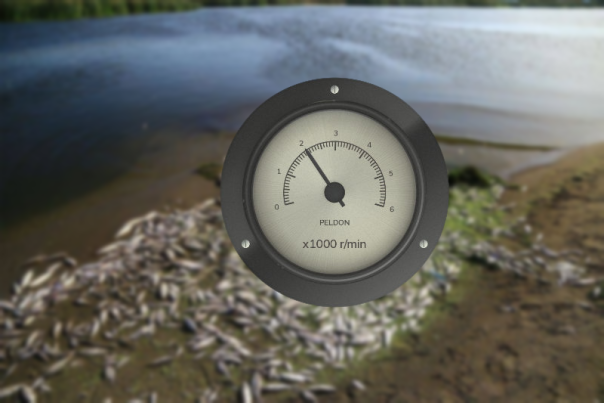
value=2000 unit=rpm
